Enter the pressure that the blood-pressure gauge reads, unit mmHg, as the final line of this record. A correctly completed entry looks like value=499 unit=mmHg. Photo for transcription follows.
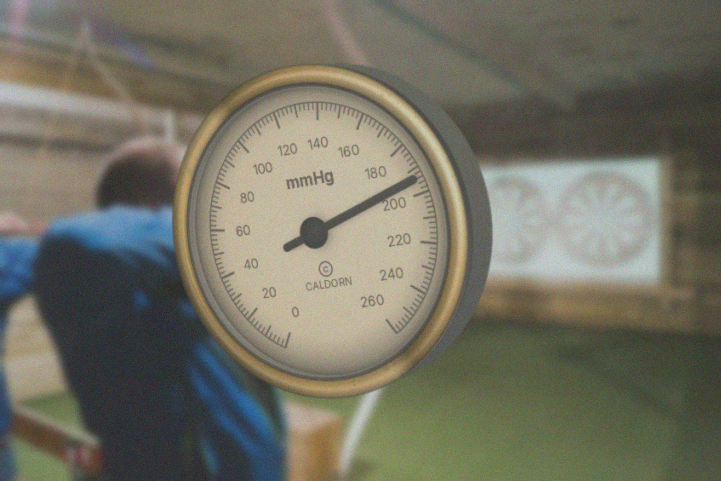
value=194 unit=mmHg
